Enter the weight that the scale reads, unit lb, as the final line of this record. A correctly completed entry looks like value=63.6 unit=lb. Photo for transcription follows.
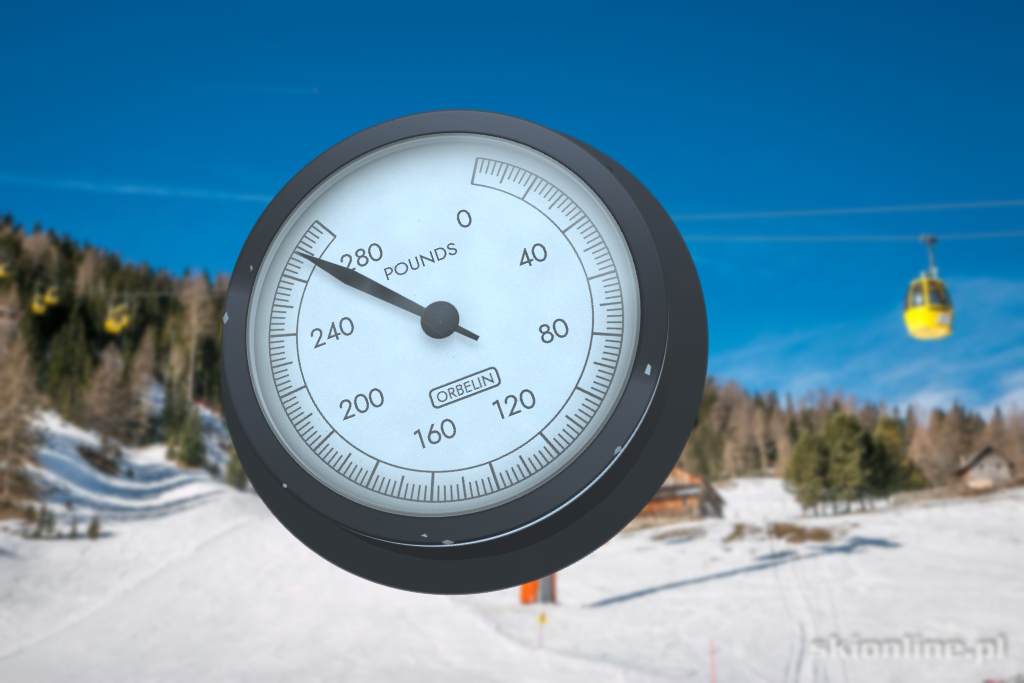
value=268 unit=lb
